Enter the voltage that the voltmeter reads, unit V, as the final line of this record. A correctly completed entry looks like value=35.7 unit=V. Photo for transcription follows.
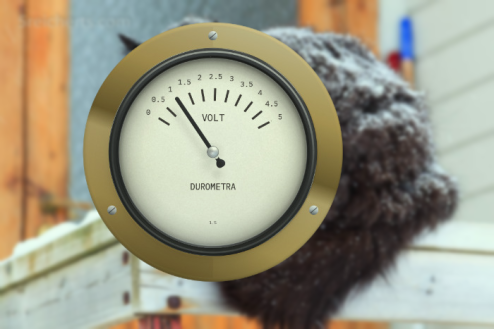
value=1 unit=V
